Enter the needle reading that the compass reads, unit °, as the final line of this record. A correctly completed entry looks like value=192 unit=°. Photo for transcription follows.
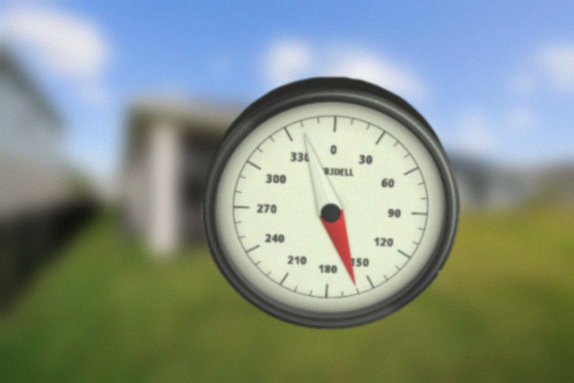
value=160 unit=°
